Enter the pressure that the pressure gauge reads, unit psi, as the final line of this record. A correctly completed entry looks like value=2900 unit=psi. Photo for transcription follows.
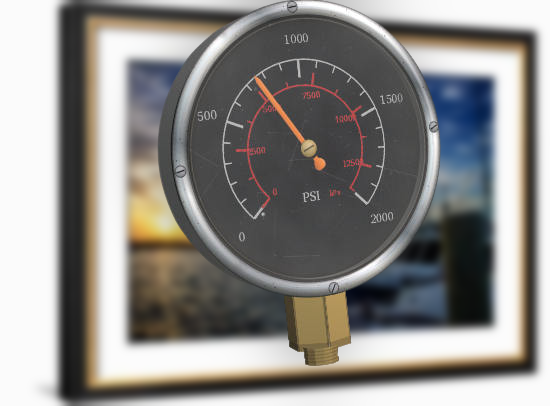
value=750 unit=psi
